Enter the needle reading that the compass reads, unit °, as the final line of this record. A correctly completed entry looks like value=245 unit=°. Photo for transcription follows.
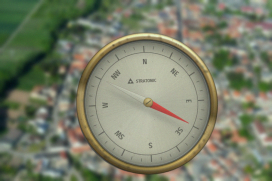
value=120 unit=°
